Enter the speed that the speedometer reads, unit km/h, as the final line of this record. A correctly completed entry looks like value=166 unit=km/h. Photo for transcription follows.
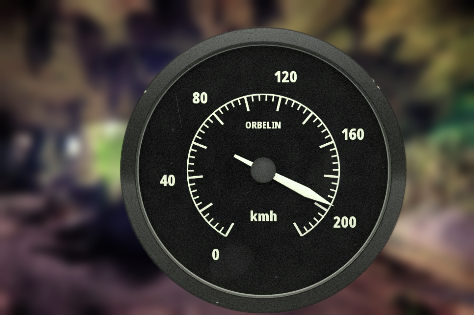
value=196 unit=km/h
